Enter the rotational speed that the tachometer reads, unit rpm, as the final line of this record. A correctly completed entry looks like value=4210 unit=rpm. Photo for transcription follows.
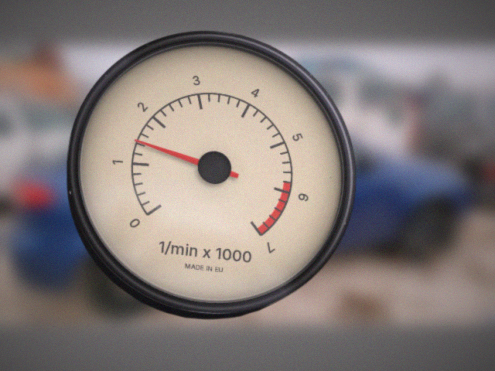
value=1400 unit=rpm
